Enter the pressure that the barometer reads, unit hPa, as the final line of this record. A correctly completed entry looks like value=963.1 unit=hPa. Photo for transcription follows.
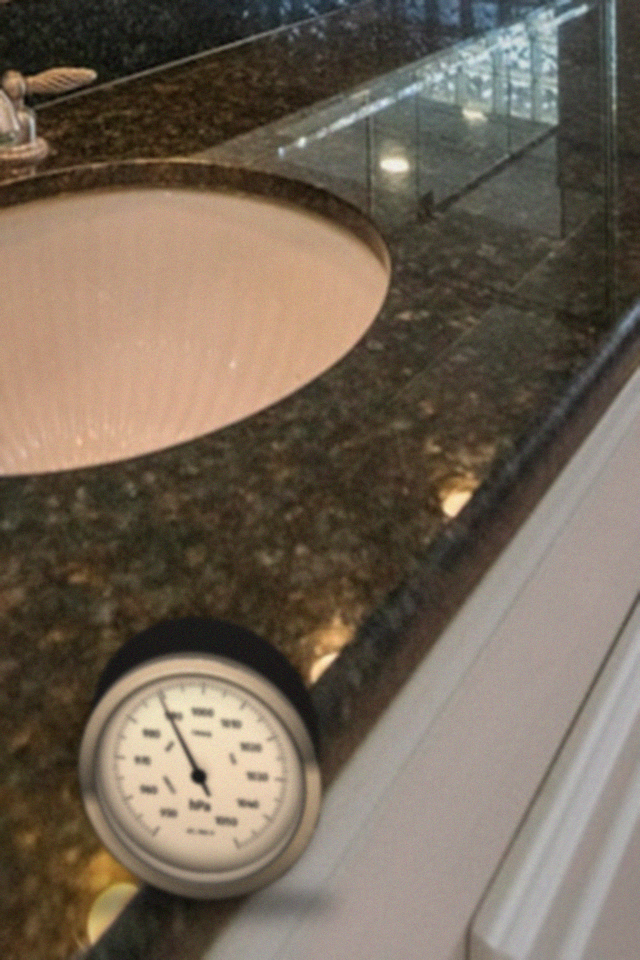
value=990 unit=hPa
